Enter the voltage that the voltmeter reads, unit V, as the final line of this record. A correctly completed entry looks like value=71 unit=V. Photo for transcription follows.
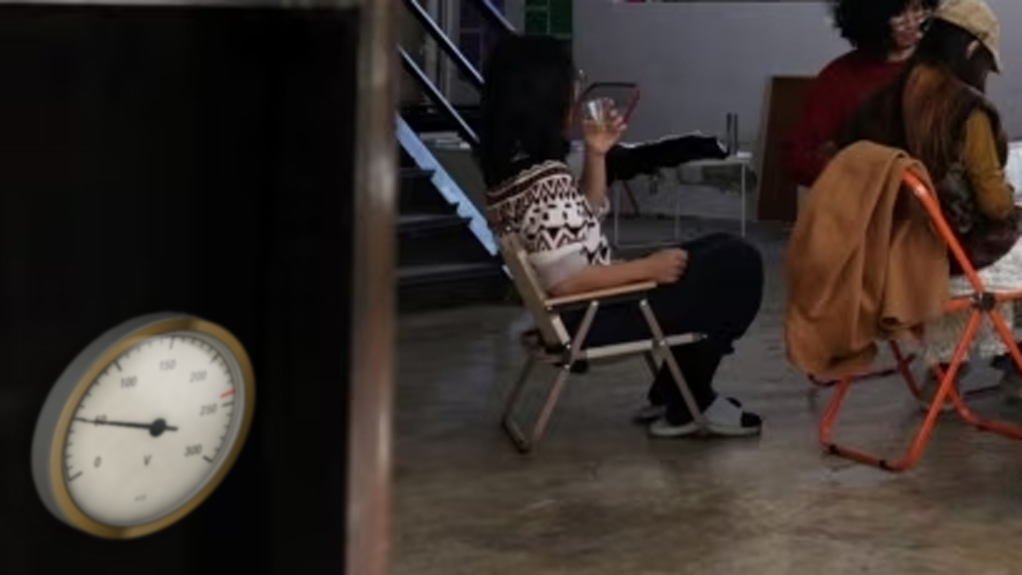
value=50 unit=V
